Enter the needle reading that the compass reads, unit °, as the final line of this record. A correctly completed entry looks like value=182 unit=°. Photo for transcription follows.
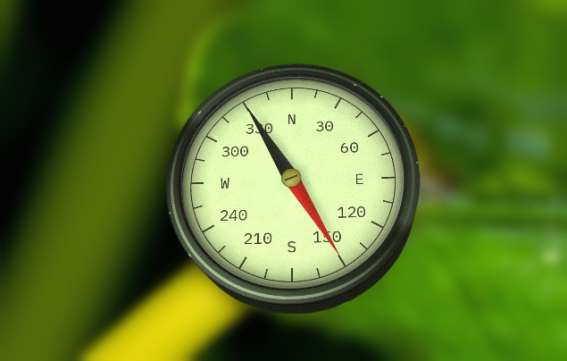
value=150 unit=°
